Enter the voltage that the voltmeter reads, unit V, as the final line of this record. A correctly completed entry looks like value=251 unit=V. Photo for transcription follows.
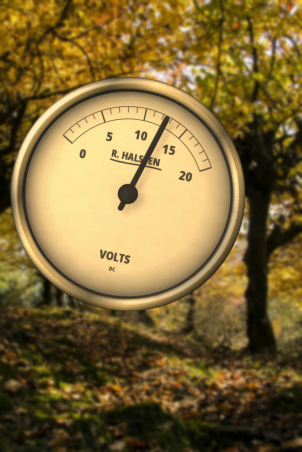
value=12.5 unit=V
